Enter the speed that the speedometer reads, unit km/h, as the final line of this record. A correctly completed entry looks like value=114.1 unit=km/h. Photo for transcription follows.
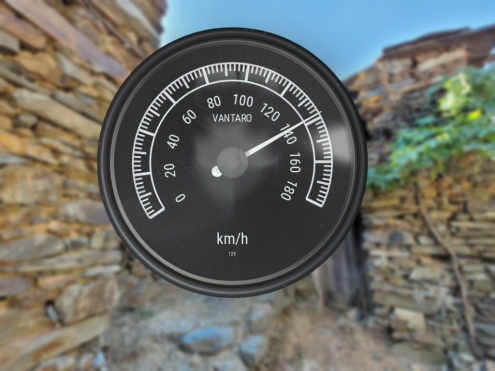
value=138 unit=km/h
